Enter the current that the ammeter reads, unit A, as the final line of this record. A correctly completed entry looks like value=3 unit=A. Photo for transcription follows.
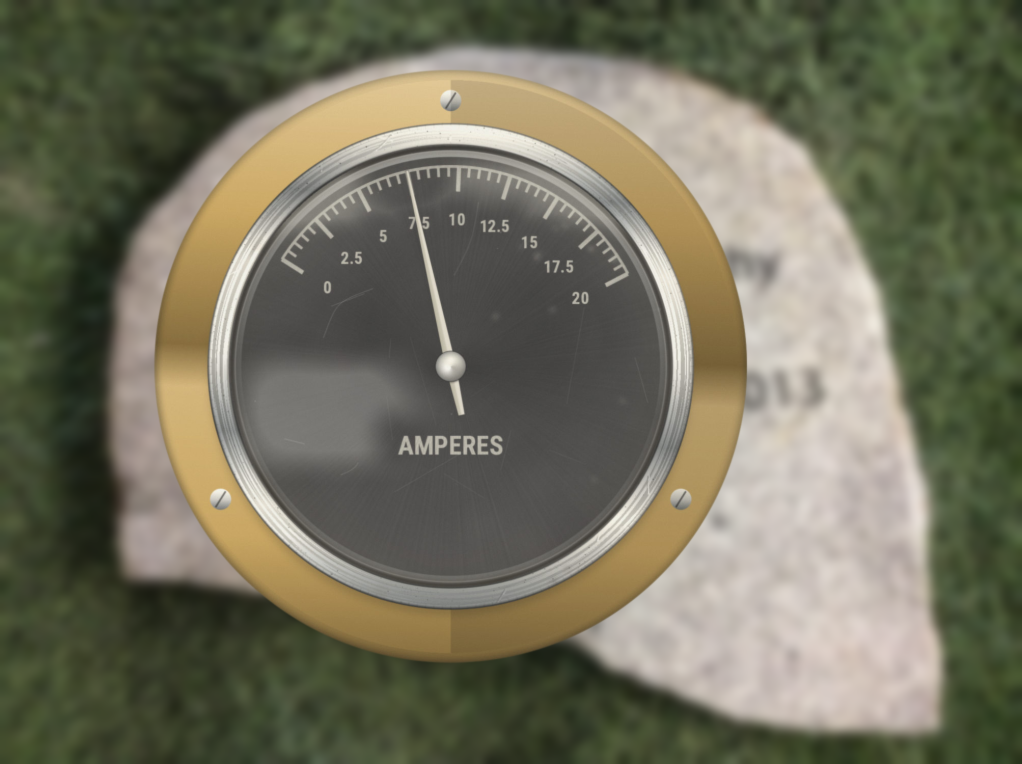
value=7.5 unit=A
